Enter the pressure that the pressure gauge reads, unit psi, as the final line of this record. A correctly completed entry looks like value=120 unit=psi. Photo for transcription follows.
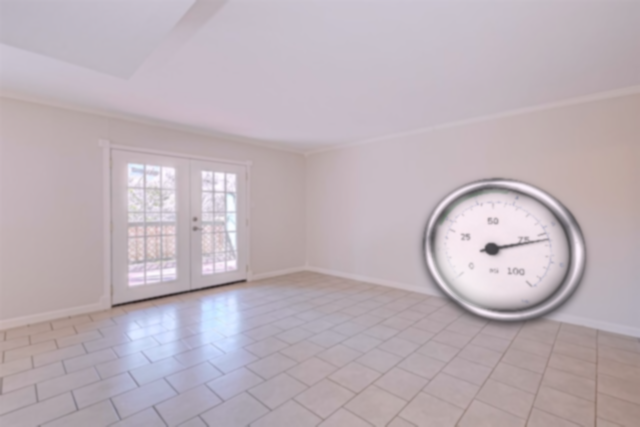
value=77.5 unit=psi
